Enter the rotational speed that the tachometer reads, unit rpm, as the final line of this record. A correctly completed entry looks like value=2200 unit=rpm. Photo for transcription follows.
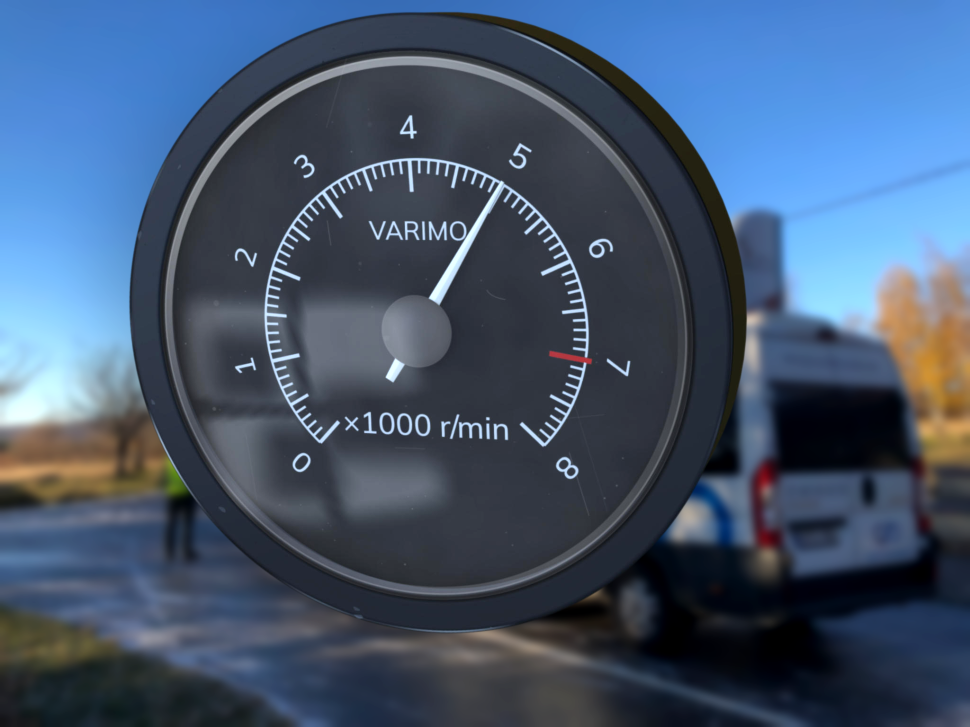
value=5000 unit=rpm
